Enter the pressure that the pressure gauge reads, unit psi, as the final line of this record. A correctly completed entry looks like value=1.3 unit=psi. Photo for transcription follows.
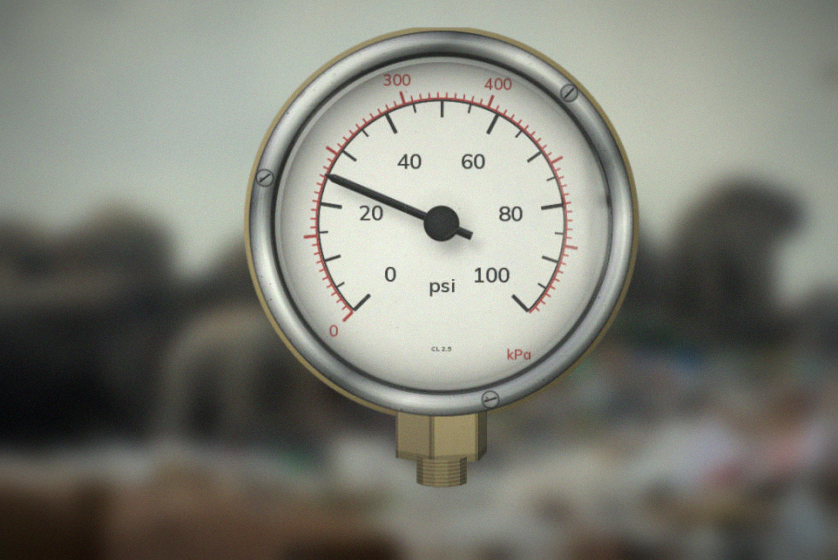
value=25 unit=psi
